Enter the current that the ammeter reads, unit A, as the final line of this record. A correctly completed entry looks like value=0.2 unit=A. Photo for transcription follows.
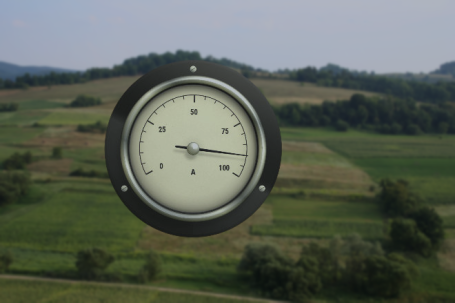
value=90 unit=A
